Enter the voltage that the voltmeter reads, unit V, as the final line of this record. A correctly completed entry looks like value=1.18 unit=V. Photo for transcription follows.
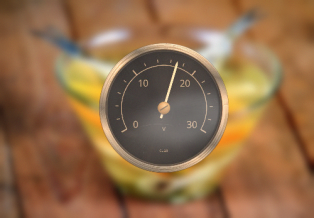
value=17 unit=V
